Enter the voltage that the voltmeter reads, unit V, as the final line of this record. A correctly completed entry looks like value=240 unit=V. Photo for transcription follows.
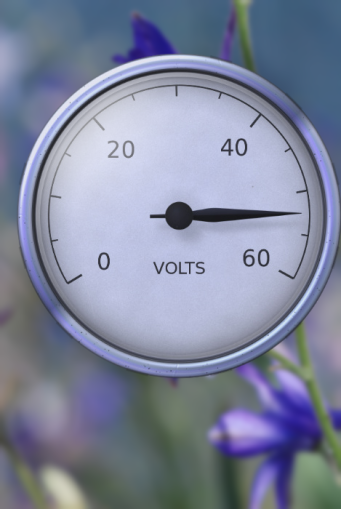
value=52.5 unit=V
